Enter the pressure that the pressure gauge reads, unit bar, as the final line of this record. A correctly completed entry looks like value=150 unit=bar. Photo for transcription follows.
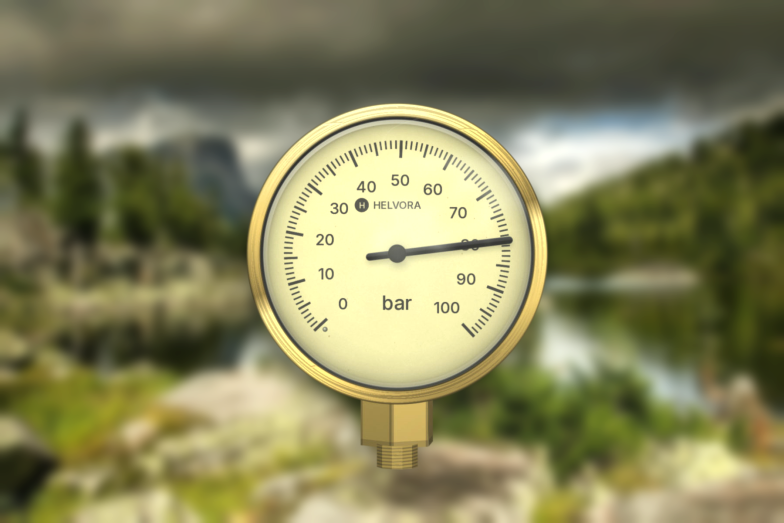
value=80 unit=bar
